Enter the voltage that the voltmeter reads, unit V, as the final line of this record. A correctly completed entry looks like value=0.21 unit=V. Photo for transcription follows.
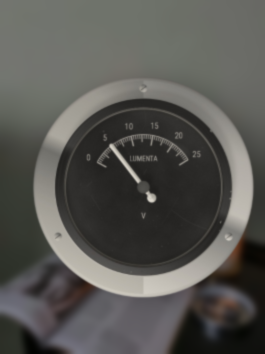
value=5 unit=V
